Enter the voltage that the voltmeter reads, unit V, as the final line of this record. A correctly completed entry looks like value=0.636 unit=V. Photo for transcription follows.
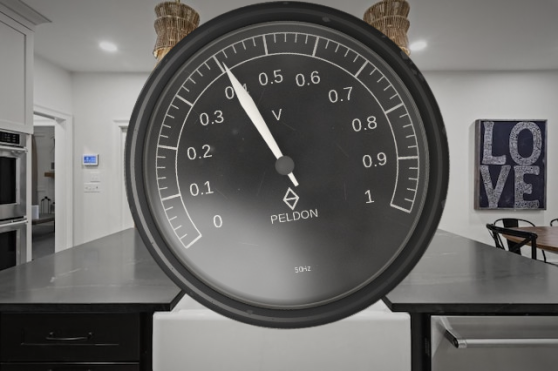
value=0.41 unit=V
